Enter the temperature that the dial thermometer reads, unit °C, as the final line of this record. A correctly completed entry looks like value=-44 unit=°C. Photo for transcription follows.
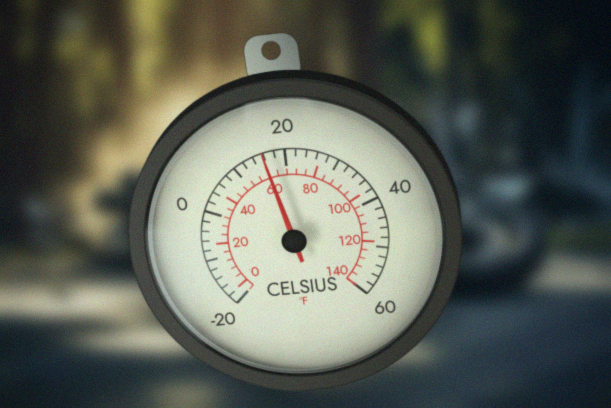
value=16 unit=°C
